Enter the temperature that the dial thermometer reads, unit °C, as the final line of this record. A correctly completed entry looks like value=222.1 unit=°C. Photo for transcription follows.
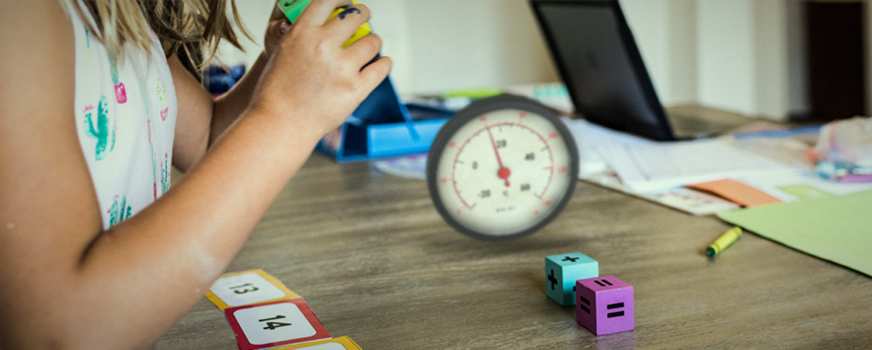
value=16 unit=°C
